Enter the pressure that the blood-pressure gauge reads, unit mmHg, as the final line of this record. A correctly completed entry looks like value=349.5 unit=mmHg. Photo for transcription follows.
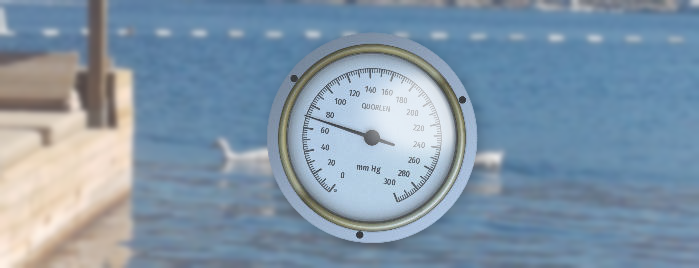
value=70 unit=mmHg
